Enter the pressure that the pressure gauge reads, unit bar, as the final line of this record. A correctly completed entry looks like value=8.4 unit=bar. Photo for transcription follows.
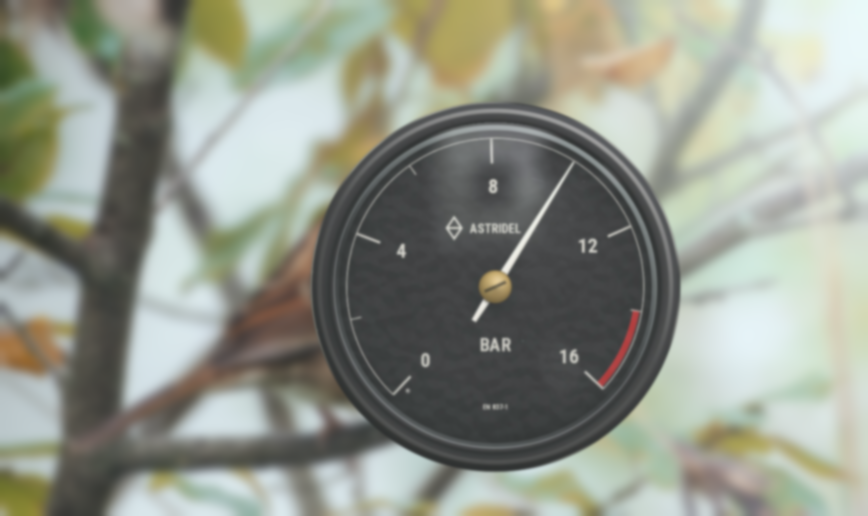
value=10 unit=bar
